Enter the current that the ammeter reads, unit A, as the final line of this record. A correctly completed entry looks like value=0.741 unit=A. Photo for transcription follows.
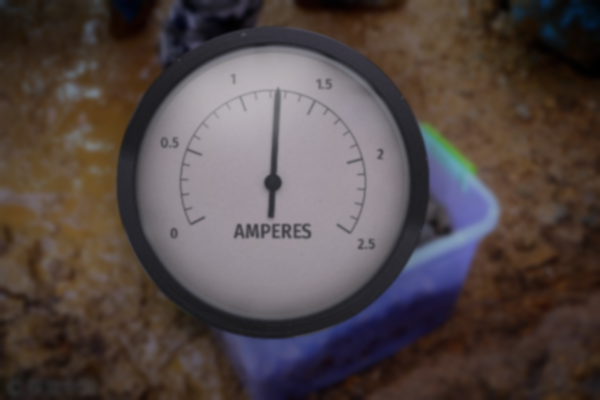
value=1.25 unit=A
